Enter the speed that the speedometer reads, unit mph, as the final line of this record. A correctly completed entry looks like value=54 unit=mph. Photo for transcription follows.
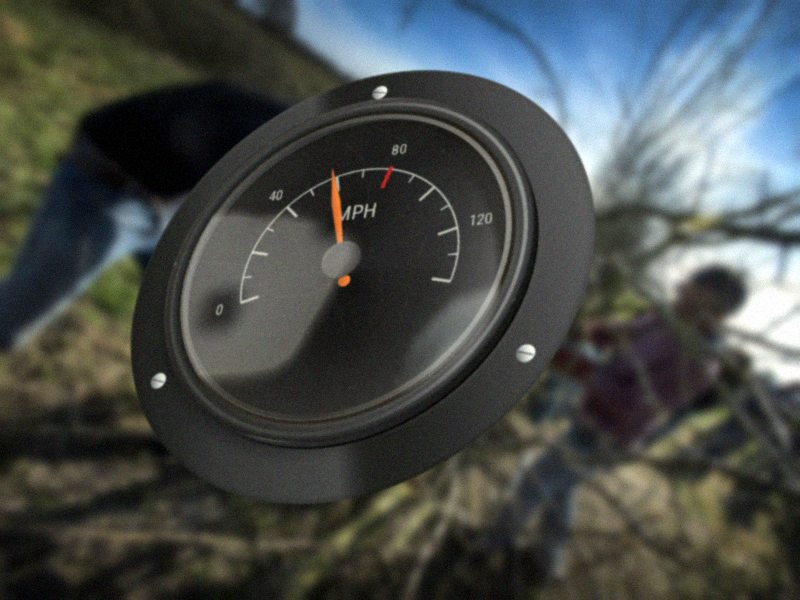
value=60 unit=mph
